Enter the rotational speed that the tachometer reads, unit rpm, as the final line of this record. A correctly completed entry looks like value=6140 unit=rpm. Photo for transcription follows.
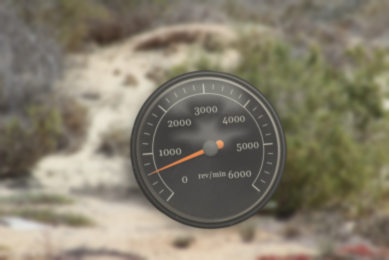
value=600 unit=rpm
